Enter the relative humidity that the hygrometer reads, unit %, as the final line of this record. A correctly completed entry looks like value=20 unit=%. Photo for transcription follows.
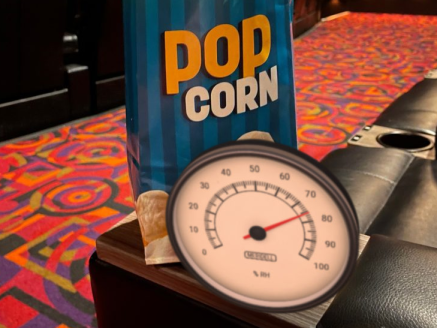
value=75 unit=%
